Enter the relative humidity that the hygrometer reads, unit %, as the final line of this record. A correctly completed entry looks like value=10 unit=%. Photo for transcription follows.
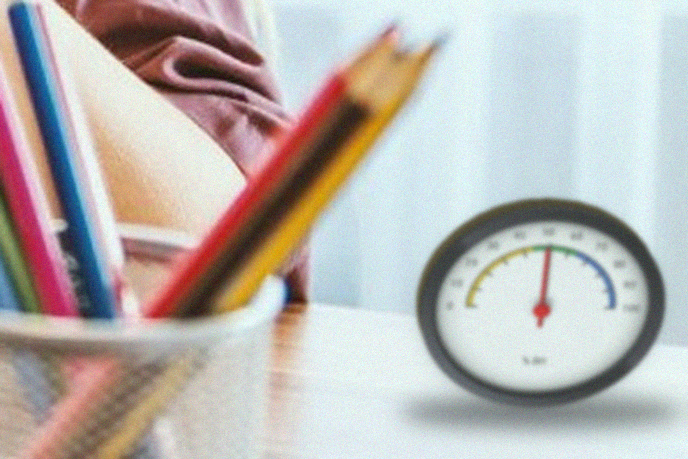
value=50 unit=%
